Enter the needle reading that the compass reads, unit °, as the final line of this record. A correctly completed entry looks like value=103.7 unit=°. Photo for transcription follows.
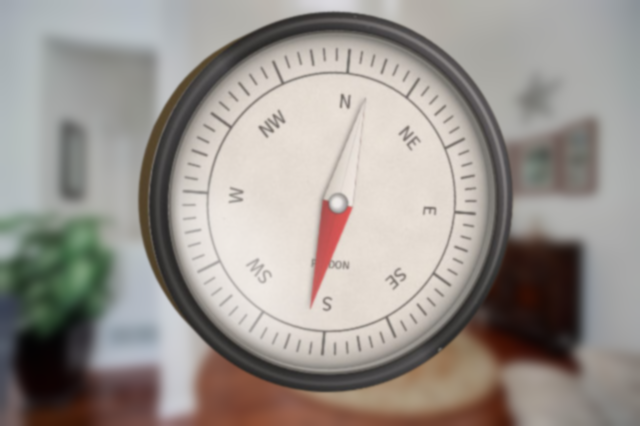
value=190 unit=°
